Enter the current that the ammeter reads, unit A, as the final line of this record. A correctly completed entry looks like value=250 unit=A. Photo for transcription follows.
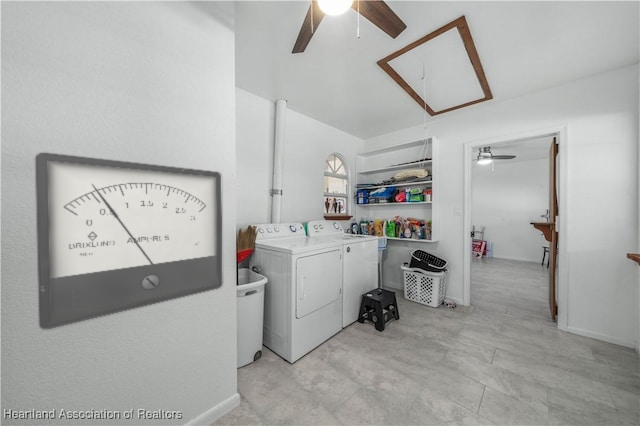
value=0.6 unit=A
